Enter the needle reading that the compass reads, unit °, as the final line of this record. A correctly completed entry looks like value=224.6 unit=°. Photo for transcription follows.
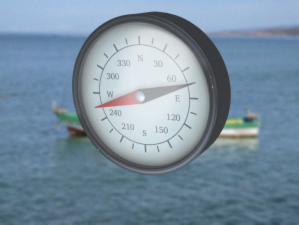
value=255 unit=°
